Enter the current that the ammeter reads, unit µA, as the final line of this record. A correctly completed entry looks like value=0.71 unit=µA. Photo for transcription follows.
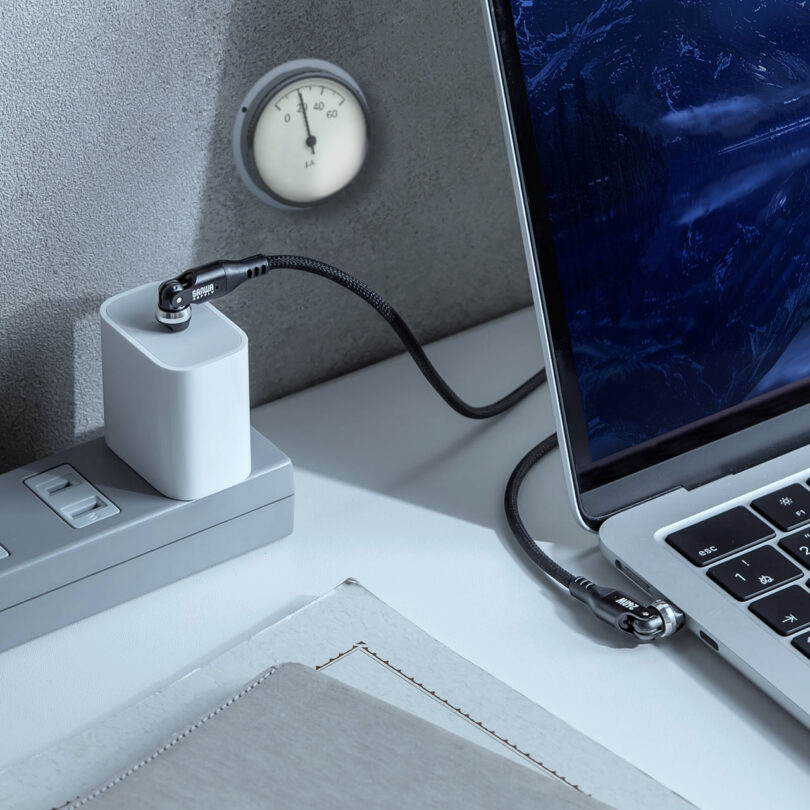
value=20 unit=µA
